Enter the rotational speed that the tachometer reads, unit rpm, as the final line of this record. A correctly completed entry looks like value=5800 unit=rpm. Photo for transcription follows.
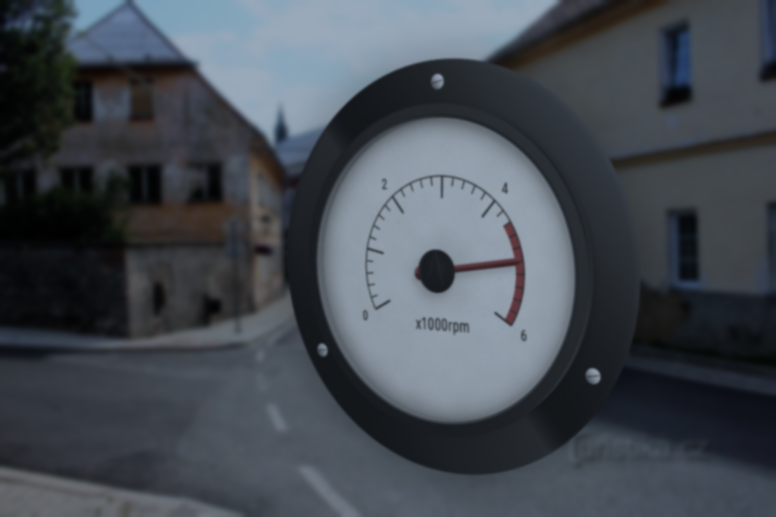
value=5000 unit=rpm
